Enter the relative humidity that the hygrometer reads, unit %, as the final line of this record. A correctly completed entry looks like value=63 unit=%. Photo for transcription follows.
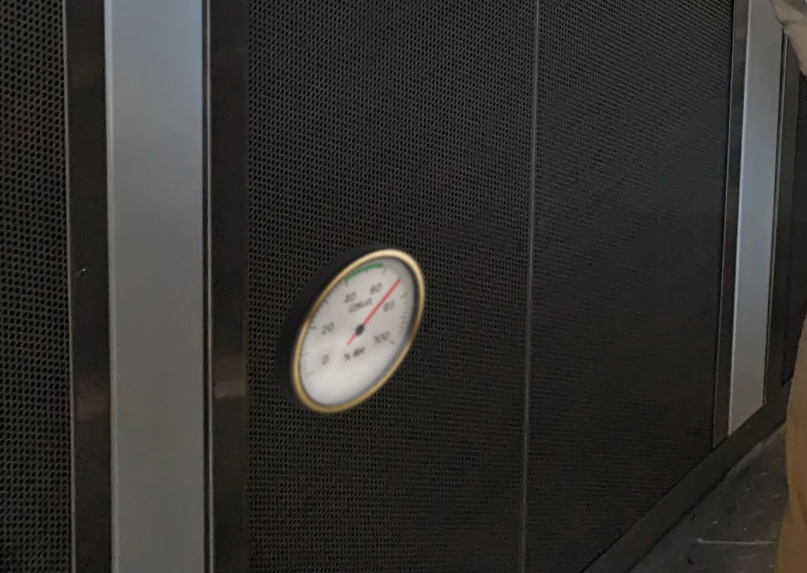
value=70 unit=%
